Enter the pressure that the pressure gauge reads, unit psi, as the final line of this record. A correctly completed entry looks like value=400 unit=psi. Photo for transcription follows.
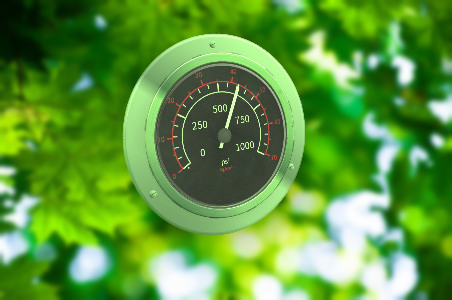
value=600 unit=psi
